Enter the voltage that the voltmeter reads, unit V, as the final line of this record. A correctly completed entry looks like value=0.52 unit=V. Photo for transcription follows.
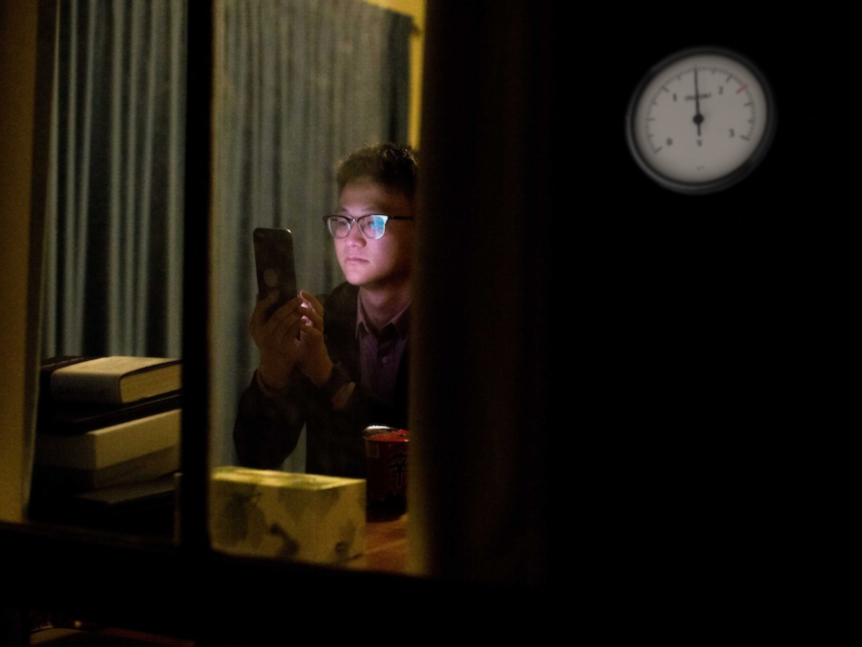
value=1.5 unit=V
